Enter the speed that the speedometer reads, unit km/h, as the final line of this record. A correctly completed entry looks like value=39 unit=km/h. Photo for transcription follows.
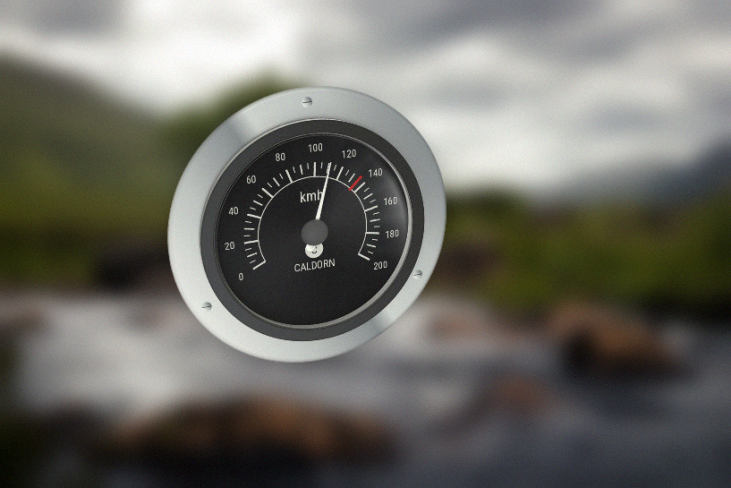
value=110 unit=km/h
